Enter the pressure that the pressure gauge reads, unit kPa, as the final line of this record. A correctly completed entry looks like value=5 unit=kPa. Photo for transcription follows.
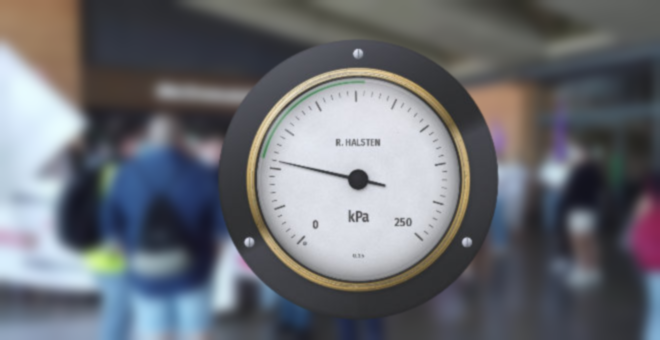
value=55 unit=kPa
